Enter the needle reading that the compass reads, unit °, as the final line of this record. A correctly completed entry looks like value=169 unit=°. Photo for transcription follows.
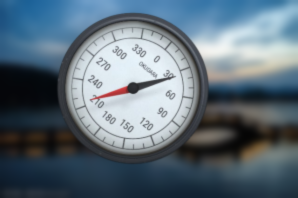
value=215 unit=°
